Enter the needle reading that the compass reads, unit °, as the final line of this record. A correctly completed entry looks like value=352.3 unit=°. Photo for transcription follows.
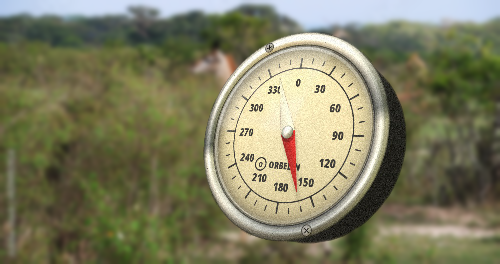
value=160 unit=°
